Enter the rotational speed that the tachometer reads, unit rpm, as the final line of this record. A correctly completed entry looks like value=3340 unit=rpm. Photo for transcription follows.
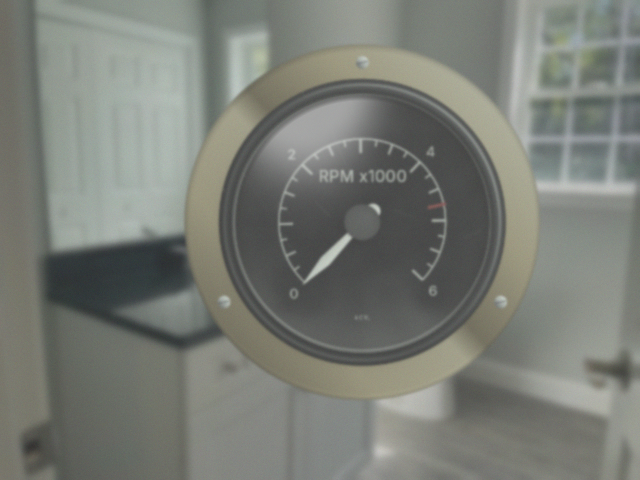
value=0 unit=rpm
